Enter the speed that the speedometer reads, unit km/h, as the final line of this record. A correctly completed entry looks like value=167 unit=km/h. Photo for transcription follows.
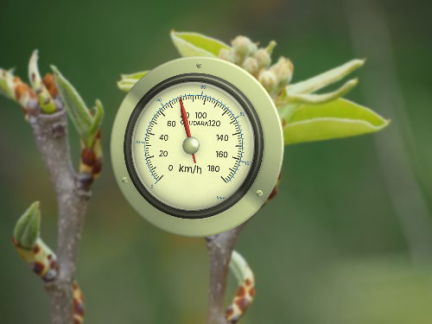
value=80 unit=km/h
